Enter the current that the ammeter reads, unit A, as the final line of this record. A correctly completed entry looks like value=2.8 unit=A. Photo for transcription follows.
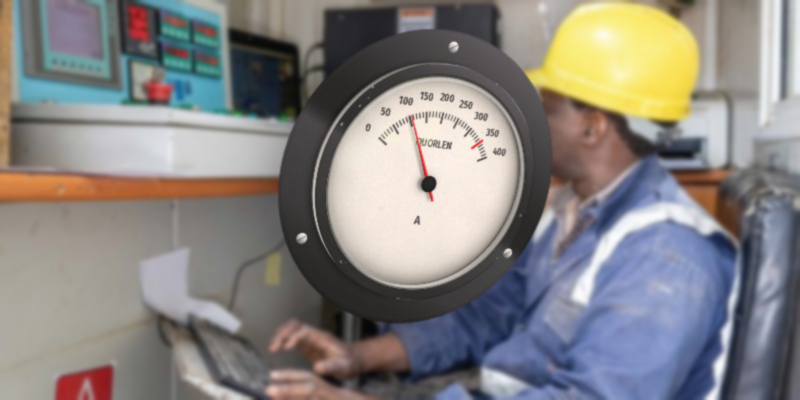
value=100 unit=A
